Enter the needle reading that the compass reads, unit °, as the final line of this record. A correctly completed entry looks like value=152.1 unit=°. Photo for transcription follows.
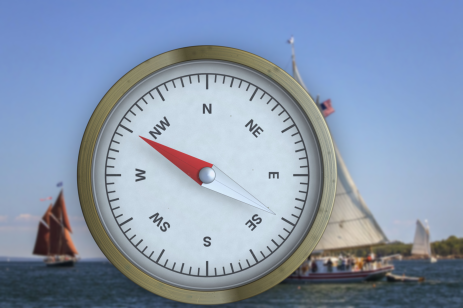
value=300 unit=°
